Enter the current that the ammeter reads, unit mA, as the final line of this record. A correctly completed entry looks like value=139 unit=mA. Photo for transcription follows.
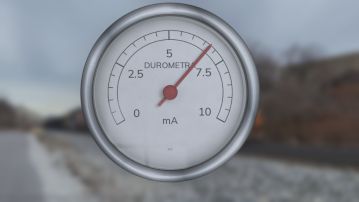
value=6.75 unit=mA
